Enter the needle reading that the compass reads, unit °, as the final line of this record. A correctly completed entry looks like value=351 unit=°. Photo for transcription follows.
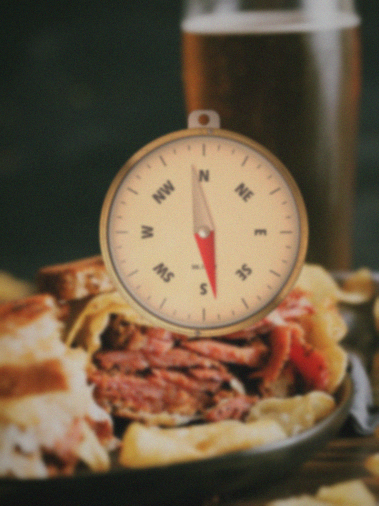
value=170 unit=°
